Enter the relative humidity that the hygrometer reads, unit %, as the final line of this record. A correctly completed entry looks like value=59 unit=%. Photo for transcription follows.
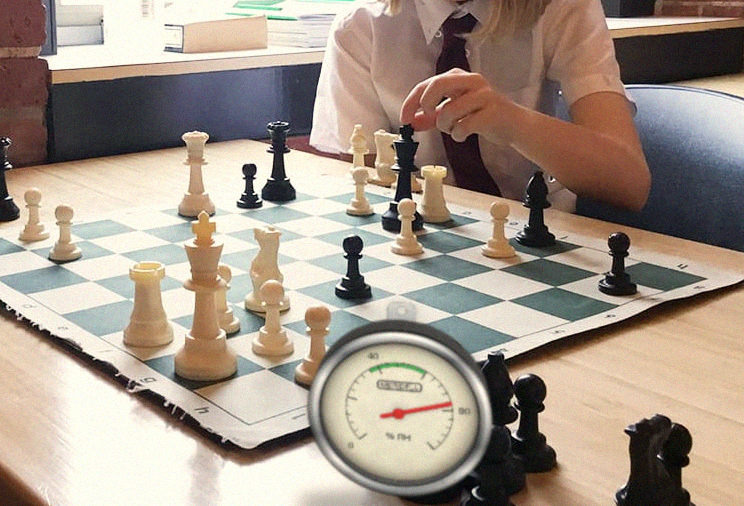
value=76 unit=%
